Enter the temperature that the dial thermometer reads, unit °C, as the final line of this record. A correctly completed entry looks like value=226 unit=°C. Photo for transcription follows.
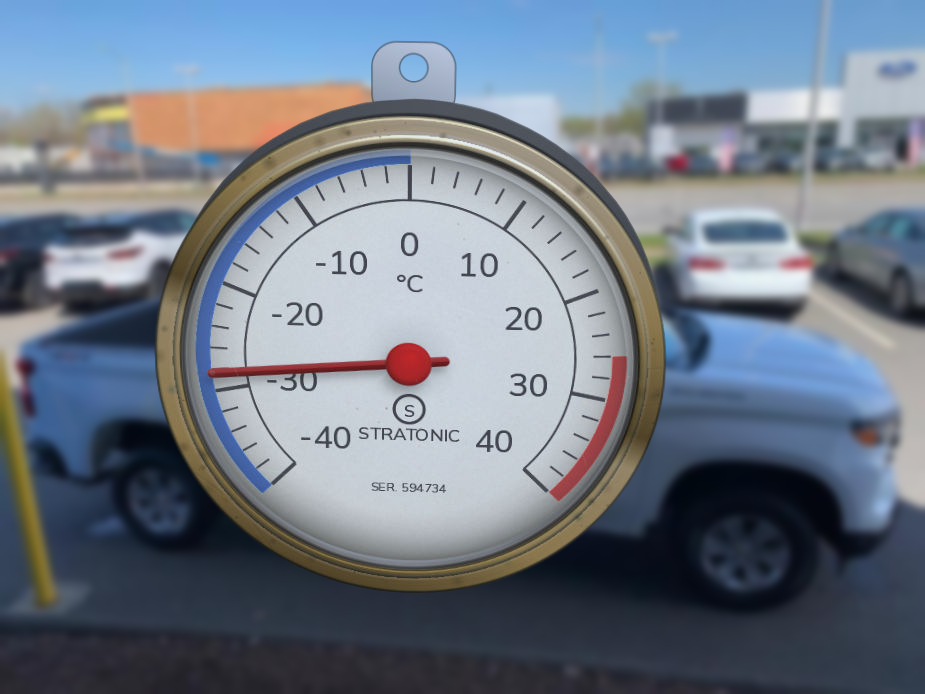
value=-28 unit=°C
